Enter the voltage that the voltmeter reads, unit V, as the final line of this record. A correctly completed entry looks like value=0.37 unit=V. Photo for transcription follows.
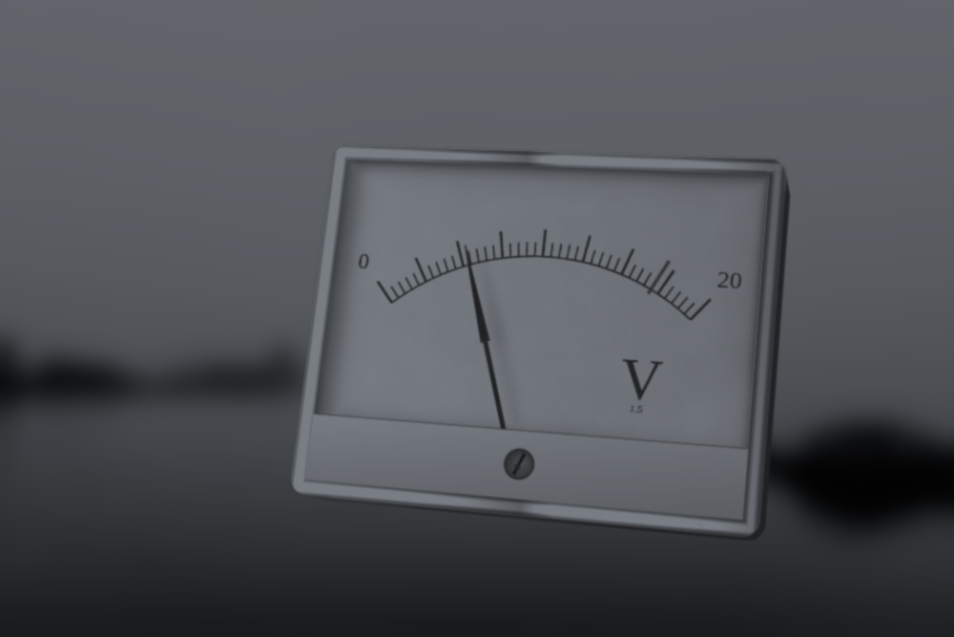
value=5.5 unit=V
